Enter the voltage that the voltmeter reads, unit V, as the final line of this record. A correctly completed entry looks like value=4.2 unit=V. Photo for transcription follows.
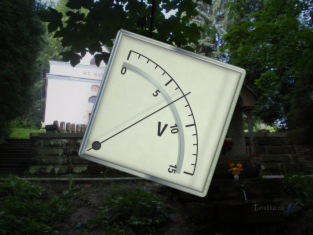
value=7 unit=V
